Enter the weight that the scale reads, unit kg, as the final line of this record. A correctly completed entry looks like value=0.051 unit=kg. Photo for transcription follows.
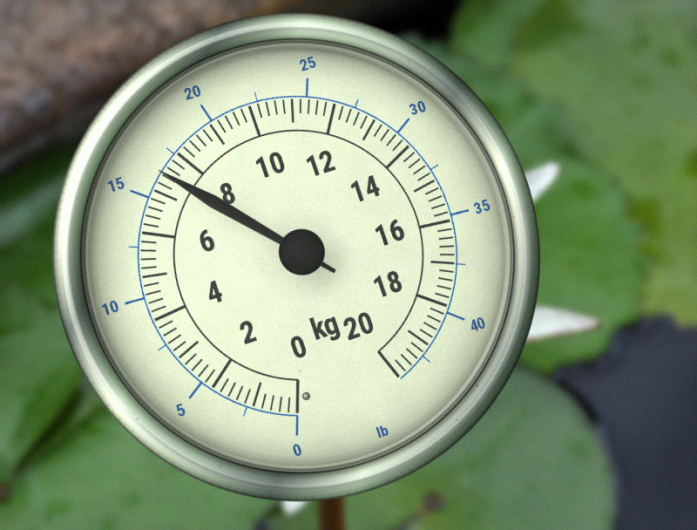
value=7.4 unit=kg
